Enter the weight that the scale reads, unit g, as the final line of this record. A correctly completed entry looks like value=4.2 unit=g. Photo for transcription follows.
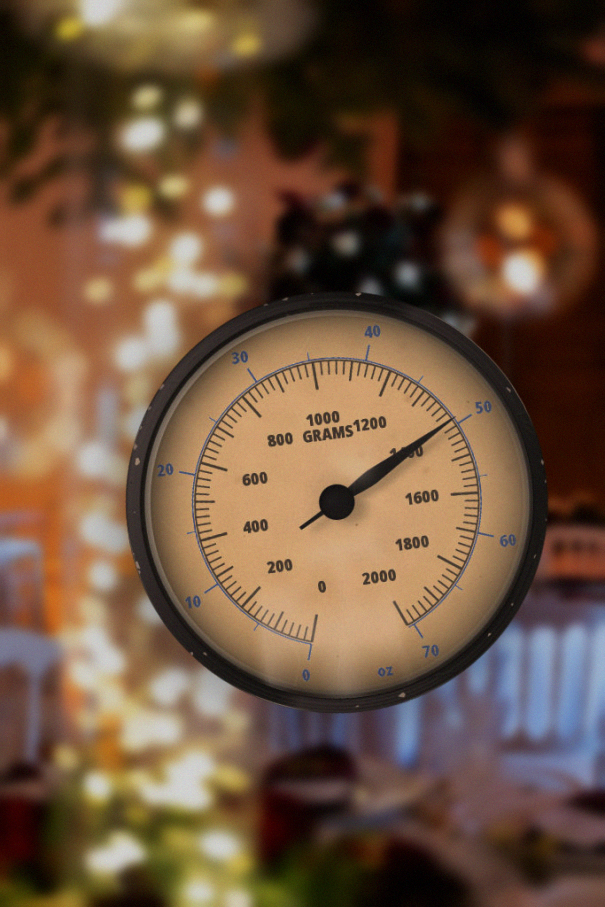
value=1400 unit=g
